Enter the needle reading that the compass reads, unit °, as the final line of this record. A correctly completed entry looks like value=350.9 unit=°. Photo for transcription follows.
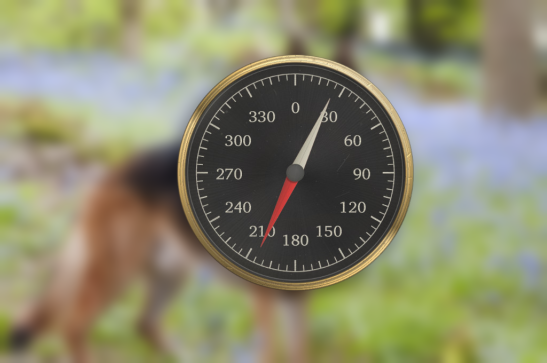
value=205 unit=°
